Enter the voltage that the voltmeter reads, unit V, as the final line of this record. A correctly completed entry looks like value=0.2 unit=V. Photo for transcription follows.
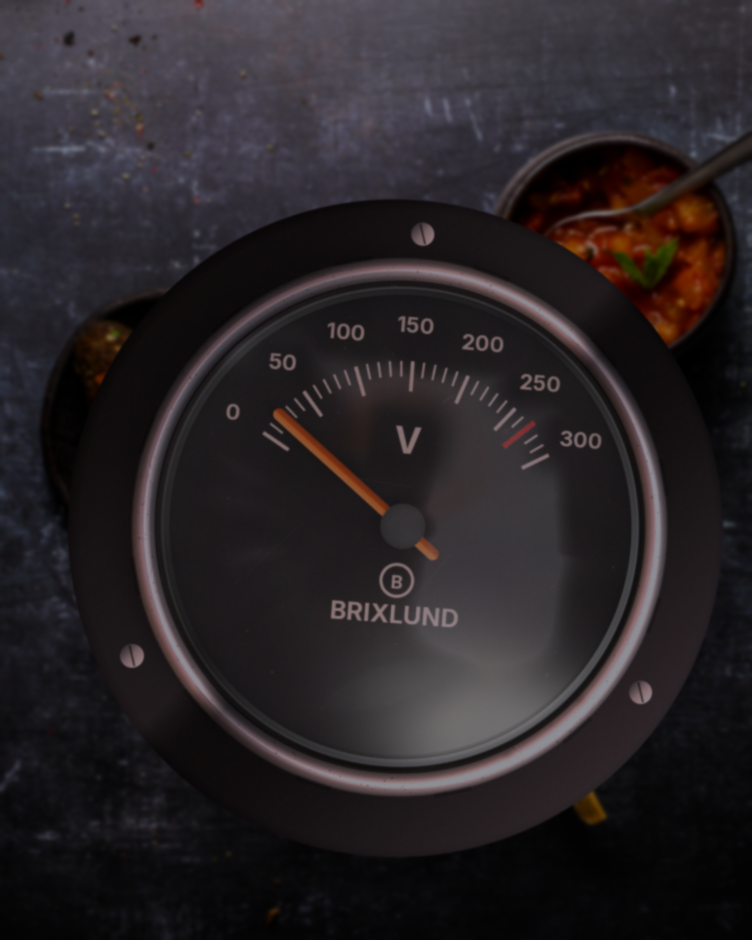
value=20 unit=V
